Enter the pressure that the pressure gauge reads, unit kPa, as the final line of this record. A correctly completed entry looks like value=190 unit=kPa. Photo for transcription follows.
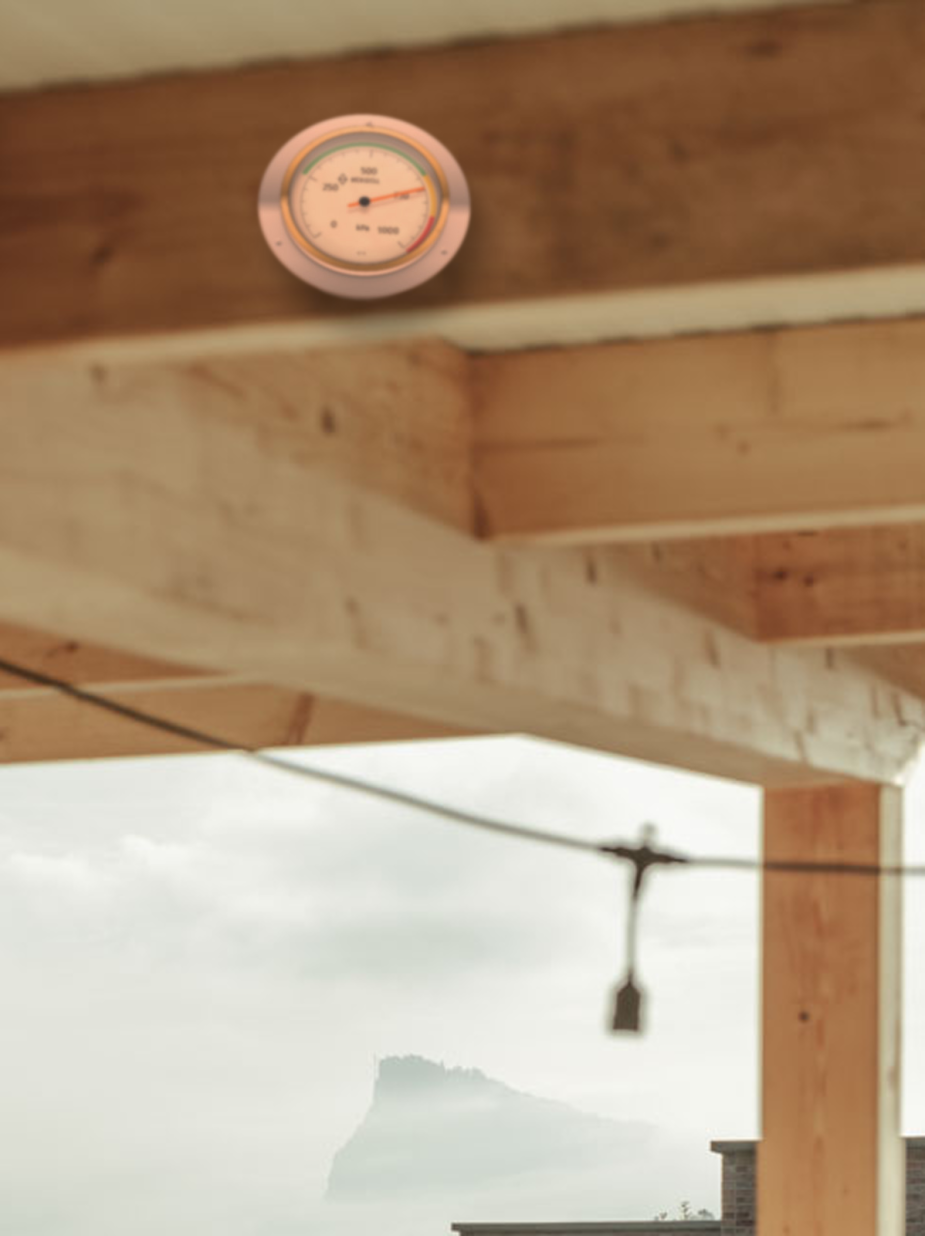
value=750 unit=kPa
